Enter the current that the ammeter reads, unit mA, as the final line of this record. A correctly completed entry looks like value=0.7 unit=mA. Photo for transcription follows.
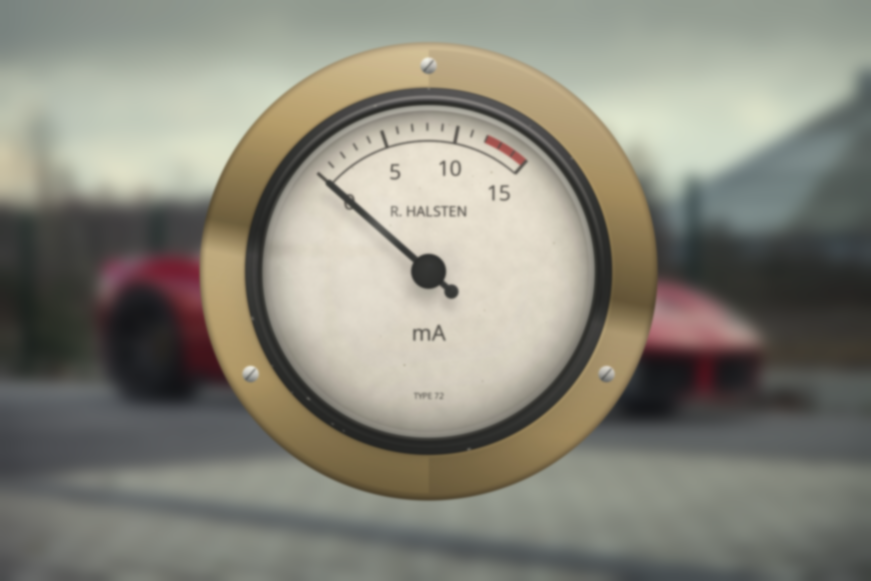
value=0 unit=mA
